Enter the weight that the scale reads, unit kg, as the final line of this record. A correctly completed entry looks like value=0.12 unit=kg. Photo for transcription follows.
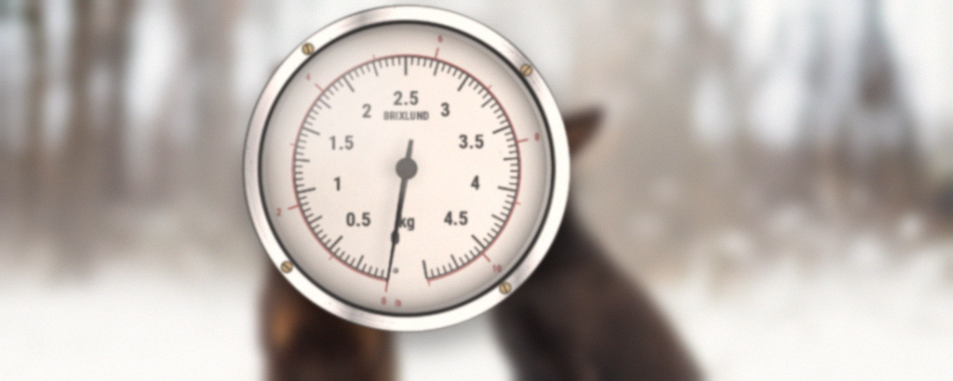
value=0 unit=kg
